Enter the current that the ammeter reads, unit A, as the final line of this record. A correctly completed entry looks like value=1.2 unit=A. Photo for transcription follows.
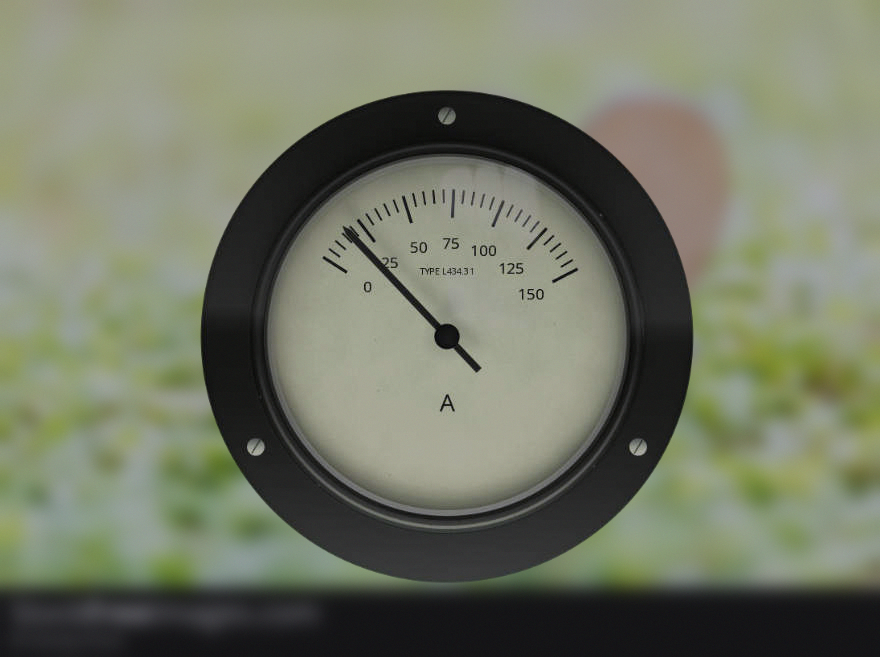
value=17.5 unit=A
